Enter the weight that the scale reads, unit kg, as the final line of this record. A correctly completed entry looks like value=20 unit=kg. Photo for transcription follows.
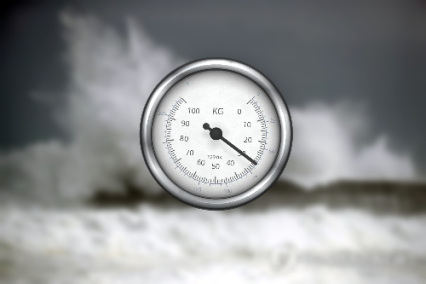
value=30 unit=kg
